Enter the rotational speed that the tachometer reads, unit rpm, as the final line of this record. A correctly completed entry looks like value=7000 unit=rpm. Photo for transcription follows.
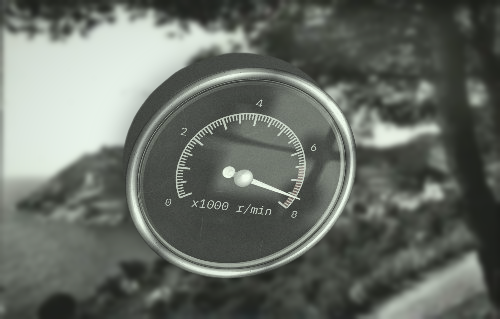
value=7500 unit=rpm
